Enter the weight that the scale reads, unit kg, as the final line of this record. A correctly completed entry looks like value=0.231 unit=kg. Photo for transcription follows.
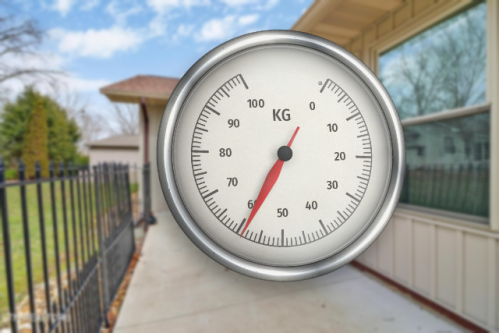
value=59 unit=kg
